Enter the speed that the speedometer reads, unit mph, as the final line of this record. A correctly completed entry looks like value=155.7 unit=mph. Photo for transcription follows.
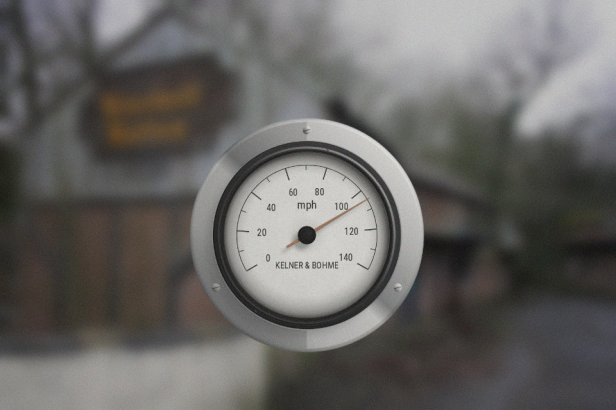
value=105 unit=mph
